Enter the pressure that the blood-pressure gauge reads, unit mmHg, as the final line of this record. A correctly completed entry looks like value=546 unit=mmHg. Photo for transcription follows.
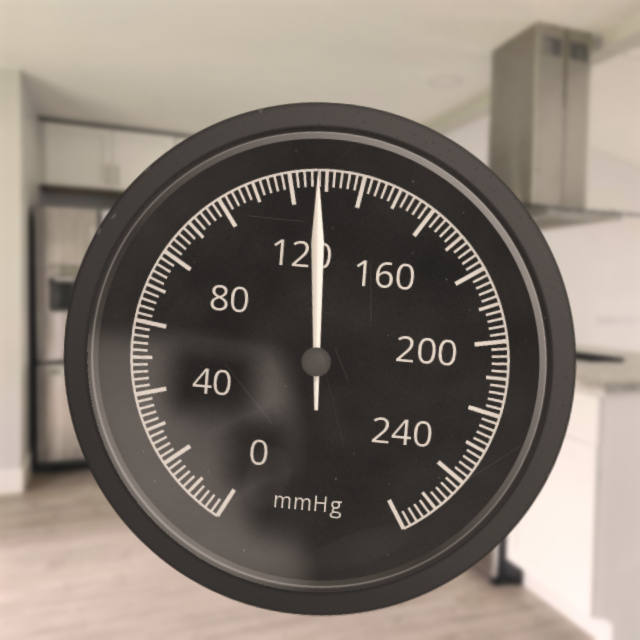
value=128 unit=mmHg
